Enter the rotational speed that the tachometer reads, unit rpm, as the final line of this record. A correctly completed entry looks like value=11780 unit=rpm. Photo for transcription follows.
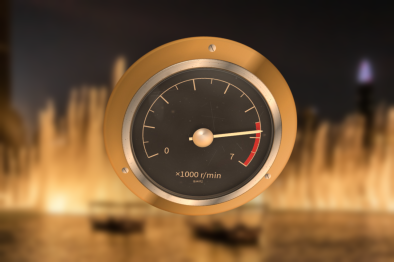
value=5750 unit=rpm
